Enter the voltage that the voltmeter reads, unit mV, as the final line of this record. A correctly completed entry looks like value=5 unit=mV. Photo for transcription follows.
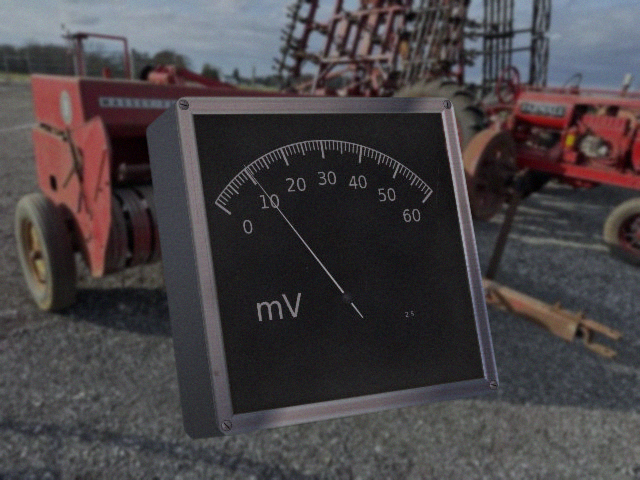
value=10 unit=mV
